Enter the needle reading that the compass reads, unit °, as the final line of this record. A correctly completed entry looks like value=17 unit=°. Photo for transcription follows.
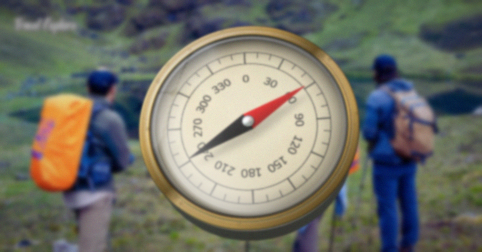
value=60 unit=°
